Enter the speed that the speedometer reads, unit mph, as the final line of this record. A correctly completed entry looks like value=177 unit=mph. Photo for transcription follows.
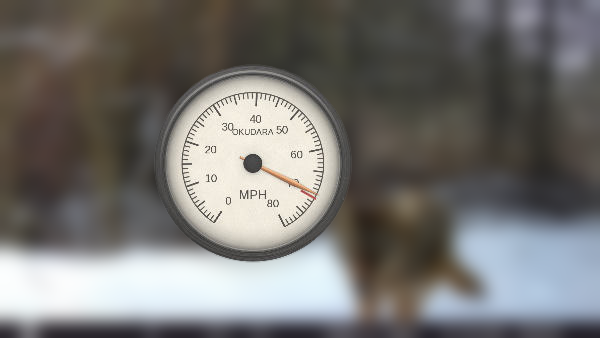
value=70 unit=mph
